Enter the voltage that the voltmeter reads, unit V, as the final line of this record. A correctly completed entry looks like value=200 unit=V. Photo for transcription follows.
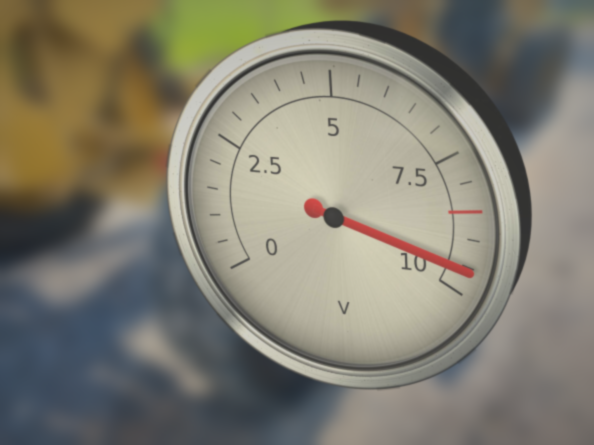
value=9.5 unit=V
